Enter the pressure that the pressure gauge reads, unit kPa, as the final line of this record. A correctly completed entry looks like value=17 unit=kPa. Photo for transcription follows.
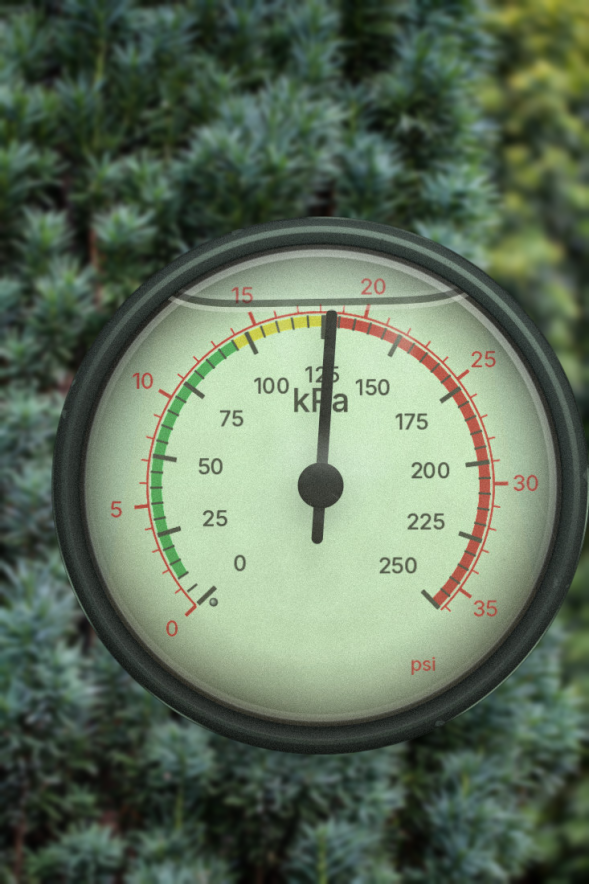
value=127.5 unit=kPa
